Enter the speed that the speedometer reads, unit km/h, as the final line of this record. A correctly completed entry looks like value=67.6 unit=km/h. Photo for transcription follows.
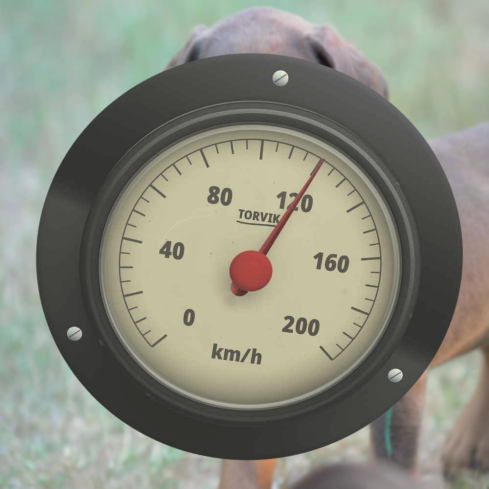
value=120 unit=km/h
